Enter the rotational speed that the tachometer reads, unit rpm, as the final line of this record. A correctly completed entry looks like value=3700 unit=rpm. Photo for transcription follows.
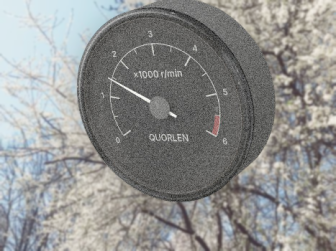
value=1500 unit=rpm
